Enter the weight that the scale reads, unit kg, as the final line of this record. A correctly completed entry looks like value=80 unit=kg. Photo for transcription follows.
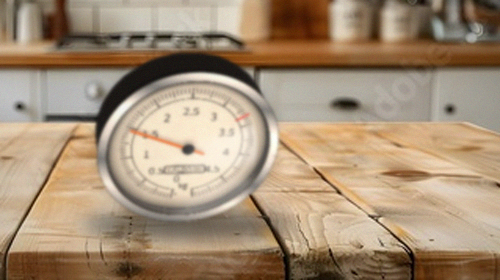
value=1.5 unit=kg
